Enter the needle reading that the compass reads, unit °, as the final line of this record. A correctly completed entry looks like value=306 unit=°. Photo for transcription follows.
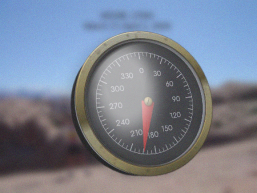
value=195 unit=°
